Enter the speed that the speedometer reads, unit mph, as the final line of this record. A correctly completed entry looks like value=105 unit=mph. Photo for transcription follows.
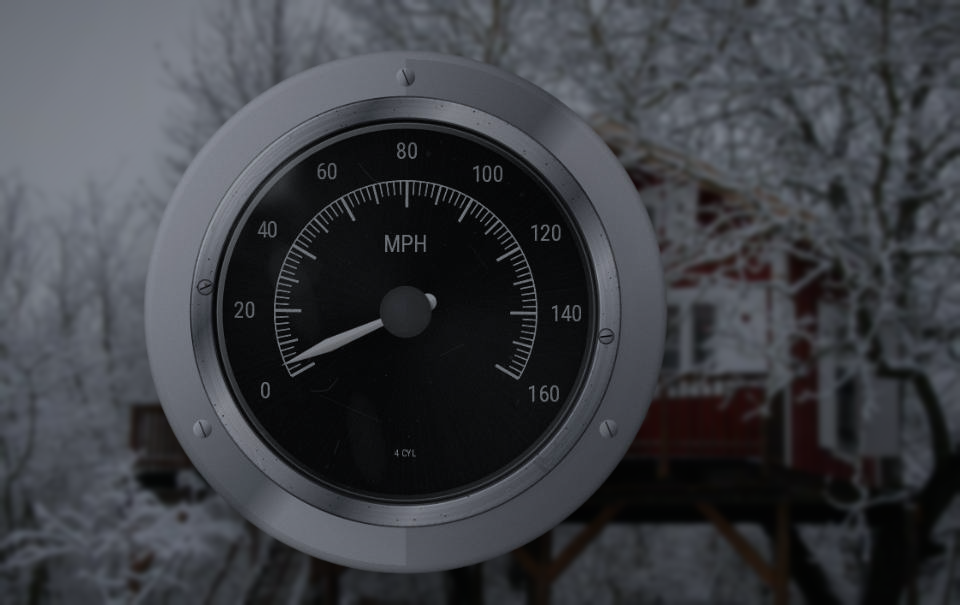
value=4 unit=mph
